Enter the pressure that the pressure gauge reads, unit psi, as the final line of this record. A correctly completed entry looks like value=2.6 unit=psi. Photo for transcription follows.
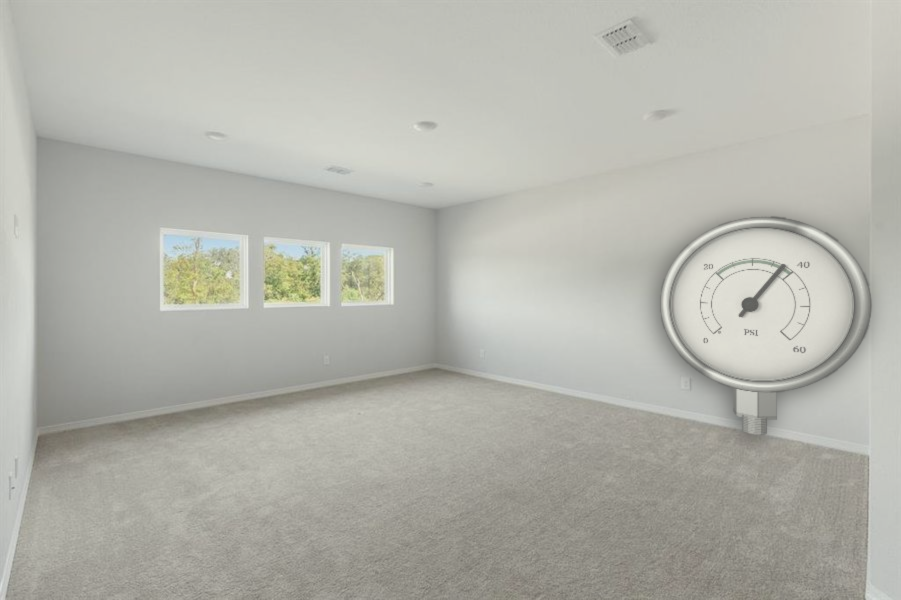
value=37.5 unit=psi
